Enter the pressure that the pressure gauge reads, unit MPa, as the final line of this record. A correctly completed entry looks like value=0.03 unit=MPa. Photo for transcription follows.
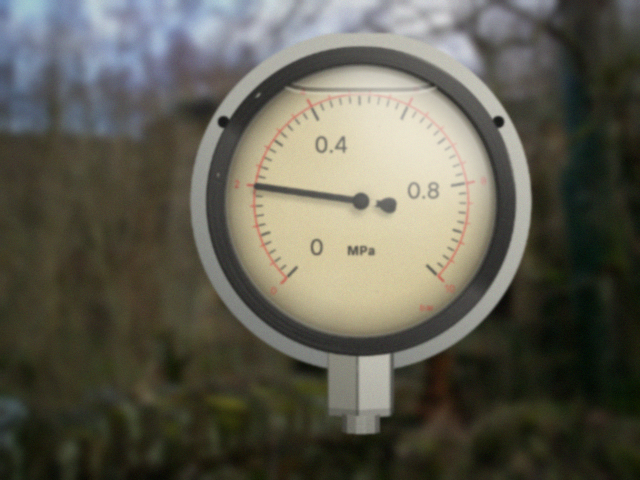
value=0.2 unit=MPa
